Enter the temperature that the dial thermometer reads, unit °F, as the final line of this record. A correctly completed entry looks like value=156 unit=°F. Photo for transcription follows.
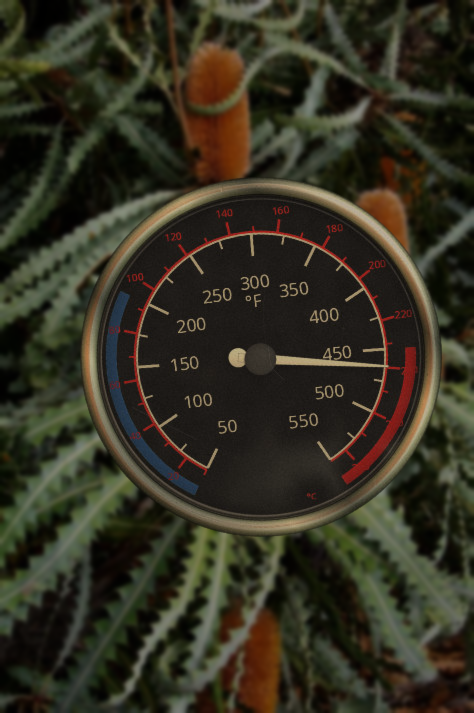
value=462.5 unit=°F
